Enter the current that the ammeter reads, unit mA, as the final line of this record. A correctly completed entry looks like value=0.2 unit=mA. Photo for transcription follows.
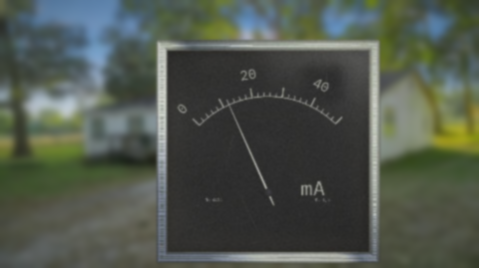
value=12 unit=mA
